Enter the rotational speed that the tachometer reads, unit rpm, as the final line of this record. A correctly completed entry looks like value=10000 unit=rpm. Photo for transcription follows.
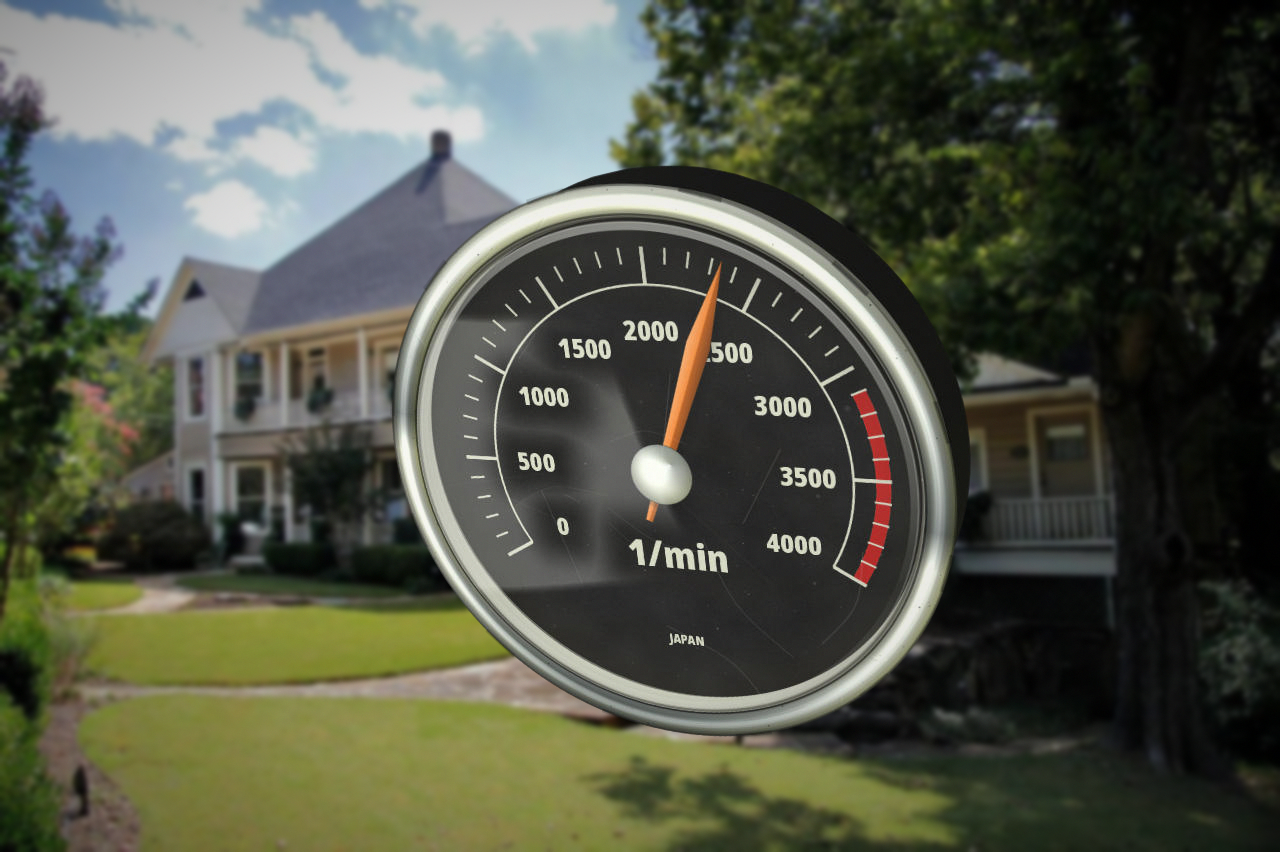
value=2350 unit=rpm
